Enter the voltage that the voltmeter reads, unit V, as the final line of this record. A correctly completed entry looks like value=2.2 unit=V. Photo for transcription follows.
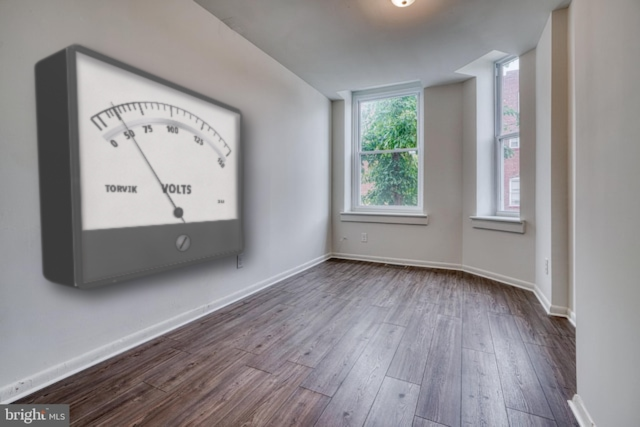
value=50 unit=V
